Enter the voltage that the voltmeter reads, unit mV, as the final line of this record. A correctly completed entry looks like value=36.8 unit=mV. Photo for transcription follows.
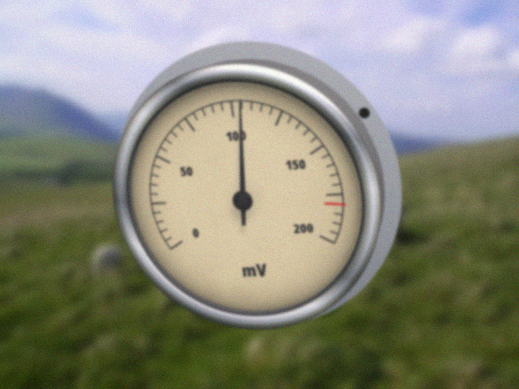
value=105 unit=mV
